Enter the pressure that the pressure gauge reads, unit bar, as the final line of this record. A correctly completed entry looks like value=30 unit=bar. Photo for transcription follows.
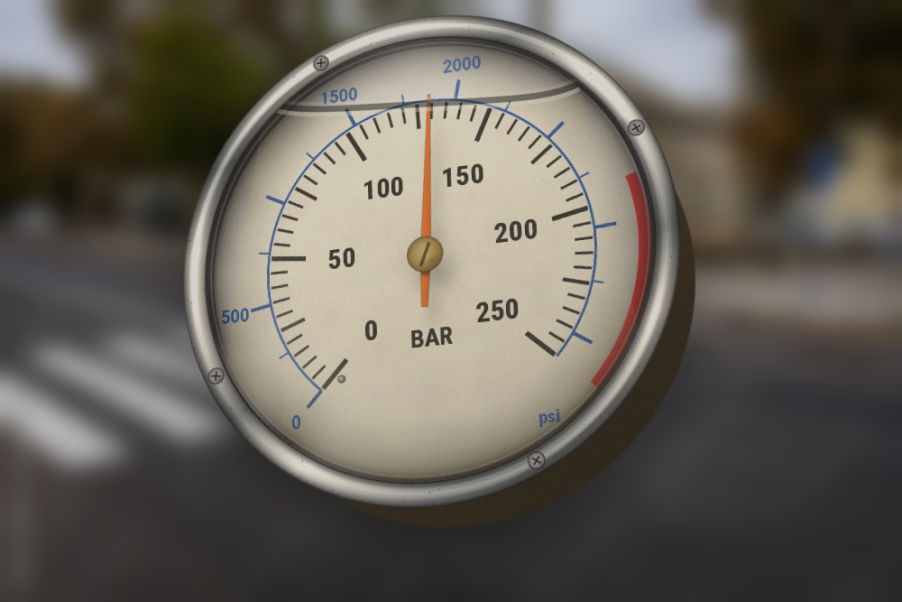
value=130 unit=bar
